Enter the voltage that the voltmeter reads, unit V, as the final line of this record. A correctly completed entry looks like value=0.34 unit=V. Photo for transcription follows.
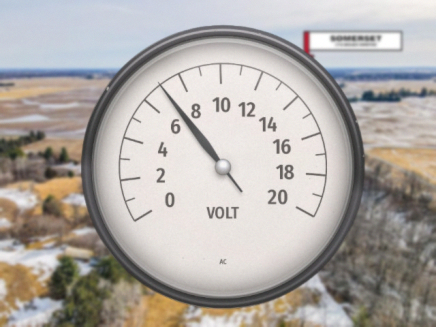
value=7 unit=V
